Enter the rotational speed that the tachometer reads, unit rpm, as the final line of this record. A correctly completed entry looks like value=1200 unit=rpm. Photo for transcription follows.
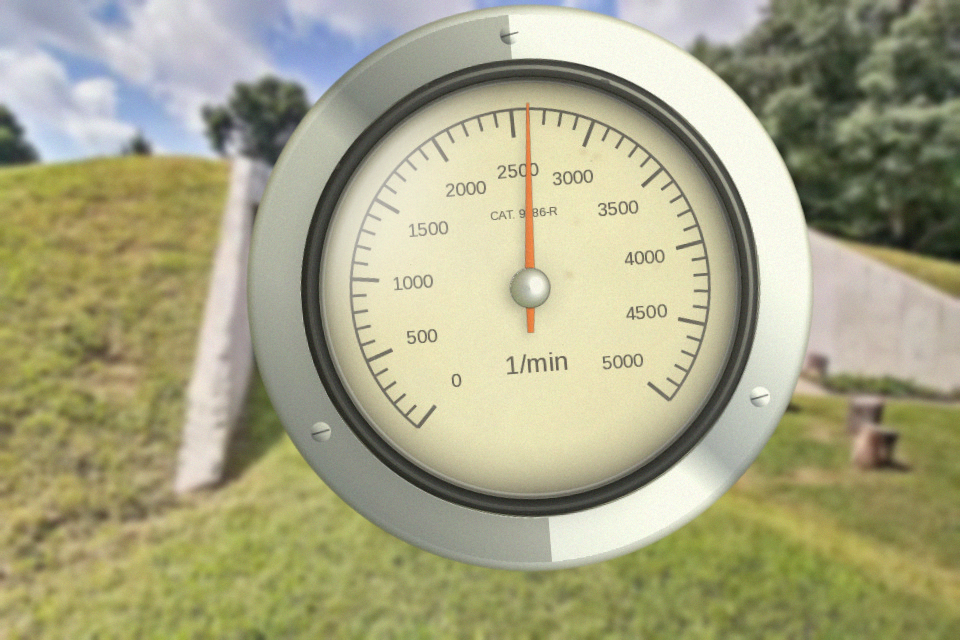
value=2600 unit=rpm
